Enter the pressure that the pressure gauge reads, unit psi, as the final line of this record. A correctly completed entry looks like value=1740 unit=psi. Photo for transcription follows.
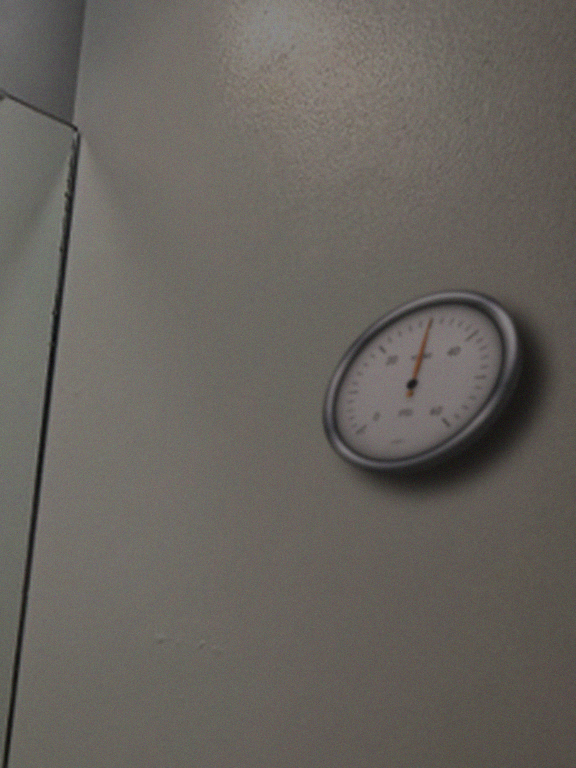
value=30 unit=psi
